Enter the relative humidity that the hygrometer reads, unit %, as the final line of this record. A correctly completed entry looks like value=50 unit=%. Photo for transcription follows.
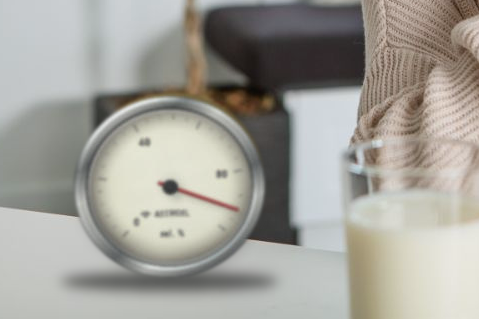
value=92 unit=%
